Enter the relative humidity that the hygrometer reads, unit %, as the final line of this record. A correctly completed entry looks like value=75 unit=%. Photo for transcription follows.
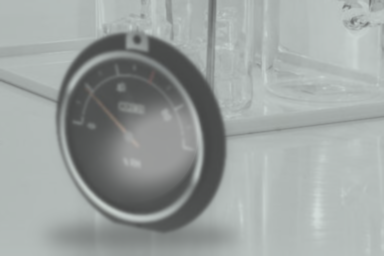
value=20 unit=%
